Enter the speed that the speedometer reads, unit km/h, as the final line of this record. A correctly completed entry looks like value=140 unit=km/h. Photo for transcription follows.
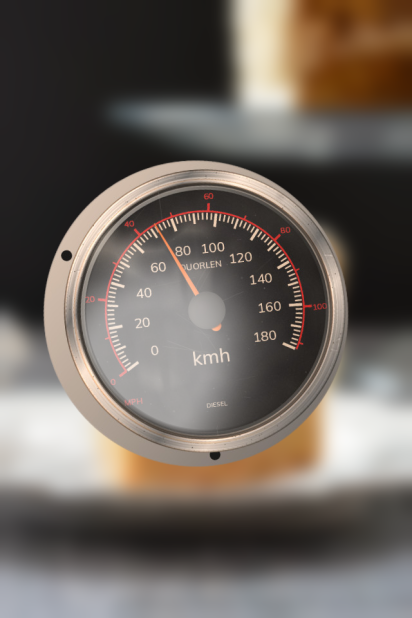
value=72 unit=km/h
